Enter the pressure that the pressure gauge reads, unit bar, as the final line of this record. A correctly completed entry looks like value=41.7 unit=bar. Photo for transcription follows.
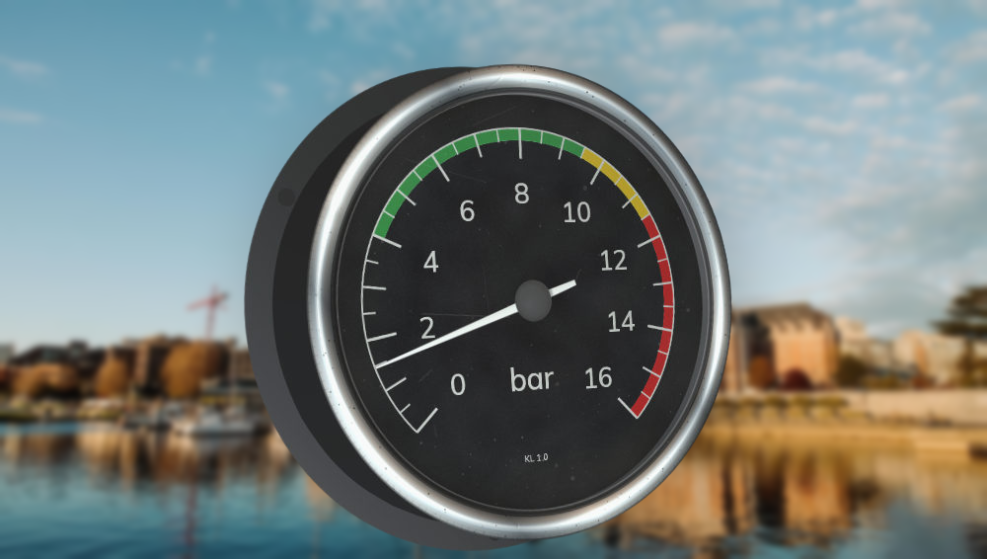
value=1.5 unit=bar
